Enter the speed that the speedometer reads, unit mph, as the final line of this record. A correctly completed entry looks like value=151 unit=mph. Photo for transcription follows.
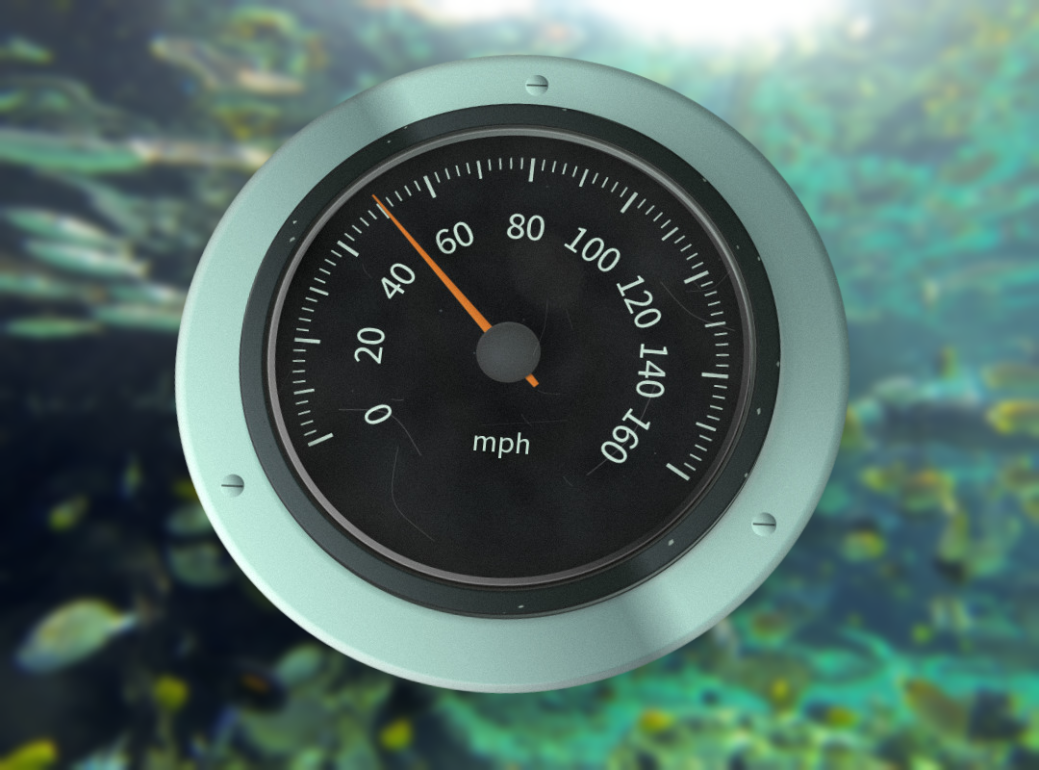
value=50 unit=mph
